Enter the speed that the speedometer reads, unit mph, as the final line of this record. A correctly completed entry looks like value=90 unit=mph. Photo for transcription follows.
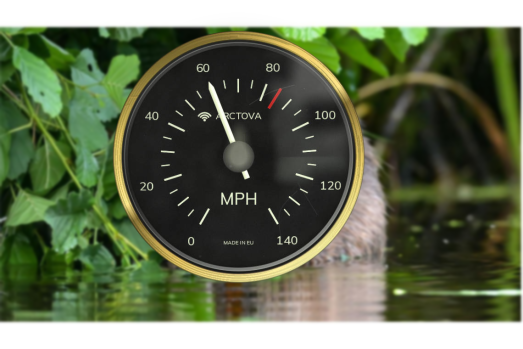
value=60 unit=mph
